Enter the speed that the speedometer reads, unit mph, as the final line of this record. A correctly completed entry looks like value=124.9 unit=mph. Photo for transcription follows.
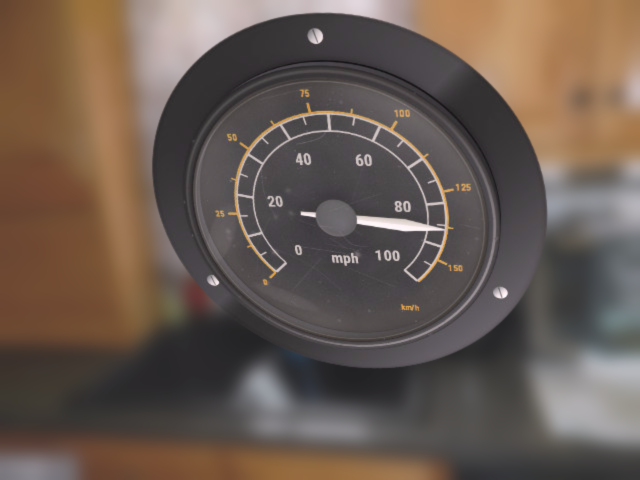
value=85 unit=mph
